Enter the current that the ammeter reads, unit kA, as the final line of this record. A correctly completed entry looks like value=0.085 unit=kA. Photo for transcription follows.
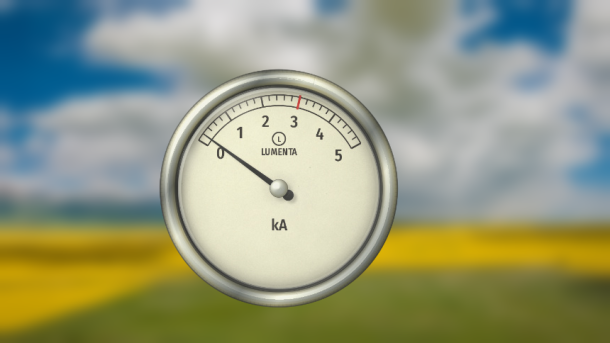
value=0.2 unit=kA
